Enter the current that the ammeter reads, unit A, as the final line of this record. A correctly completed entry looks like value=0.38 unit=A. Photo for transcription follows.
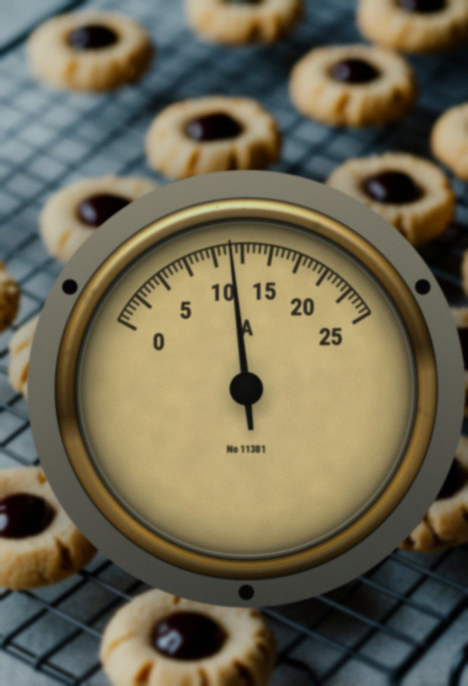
value=11.5 unit=A
